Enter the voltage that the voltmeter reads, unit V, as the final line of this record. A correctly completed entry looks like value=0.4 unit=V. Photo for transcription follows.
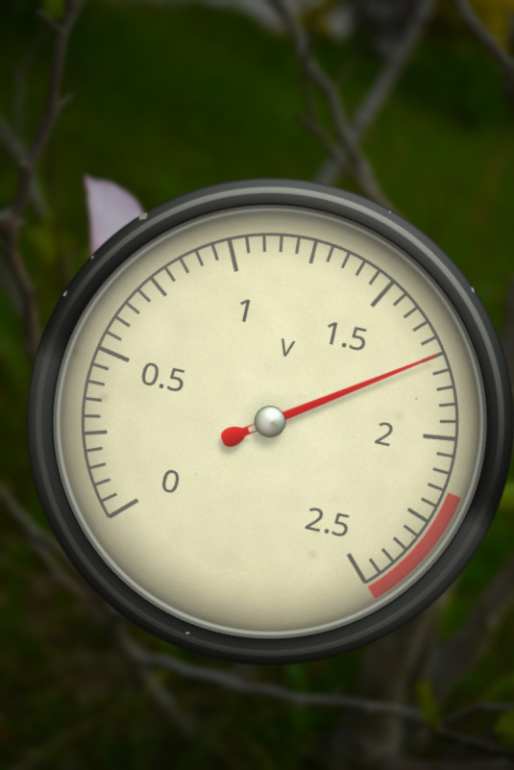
value=1.75 unit=V
